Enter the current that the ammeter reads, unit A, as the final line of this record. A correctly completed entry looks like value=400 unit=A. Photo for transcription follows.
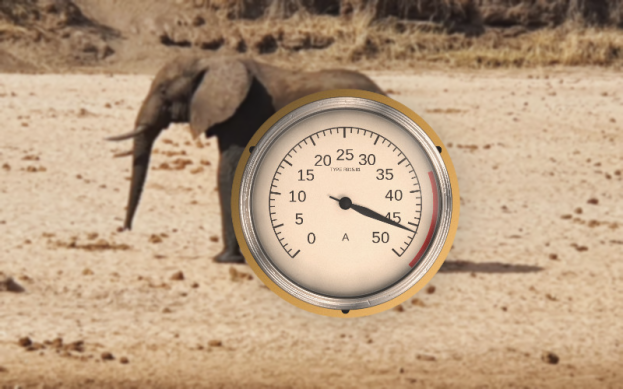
value=46 unit=A
